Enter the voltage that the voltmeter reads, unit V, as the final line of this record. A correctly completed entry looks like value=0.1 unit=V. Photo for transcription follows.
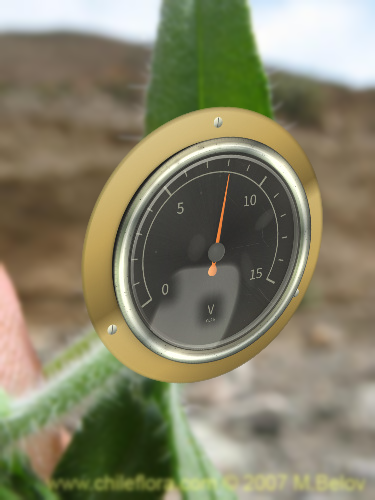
value=8 unit=V
